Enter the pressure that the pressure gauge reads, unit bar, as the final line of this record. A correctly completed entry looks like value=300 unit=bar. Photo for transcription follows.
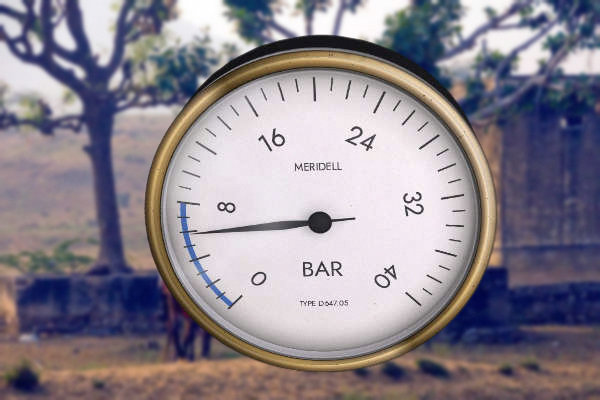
value=6 unit=bar
